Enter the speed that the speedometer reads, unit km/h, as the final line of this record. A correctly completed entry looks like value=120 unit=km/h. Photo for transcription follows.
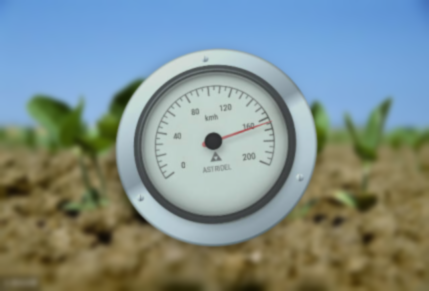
value=165 unit=km/h
